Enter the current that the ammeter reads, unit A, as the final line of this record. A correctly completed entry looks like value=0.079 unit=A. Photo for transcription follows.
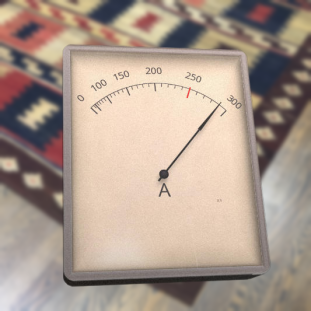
value=290 unit=A
